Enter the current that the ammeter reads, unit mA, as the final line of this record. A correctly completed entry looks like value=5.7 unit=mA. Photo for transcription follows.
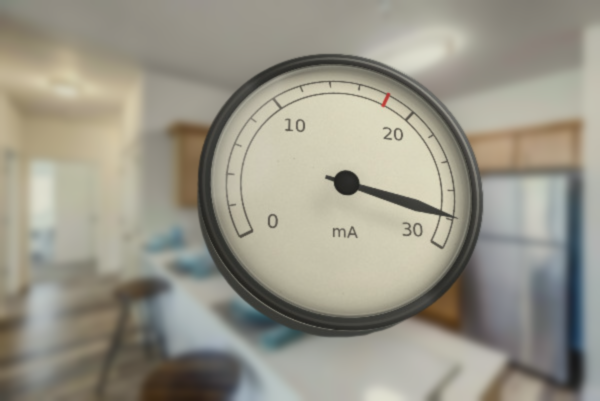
value=28 unit=mA
